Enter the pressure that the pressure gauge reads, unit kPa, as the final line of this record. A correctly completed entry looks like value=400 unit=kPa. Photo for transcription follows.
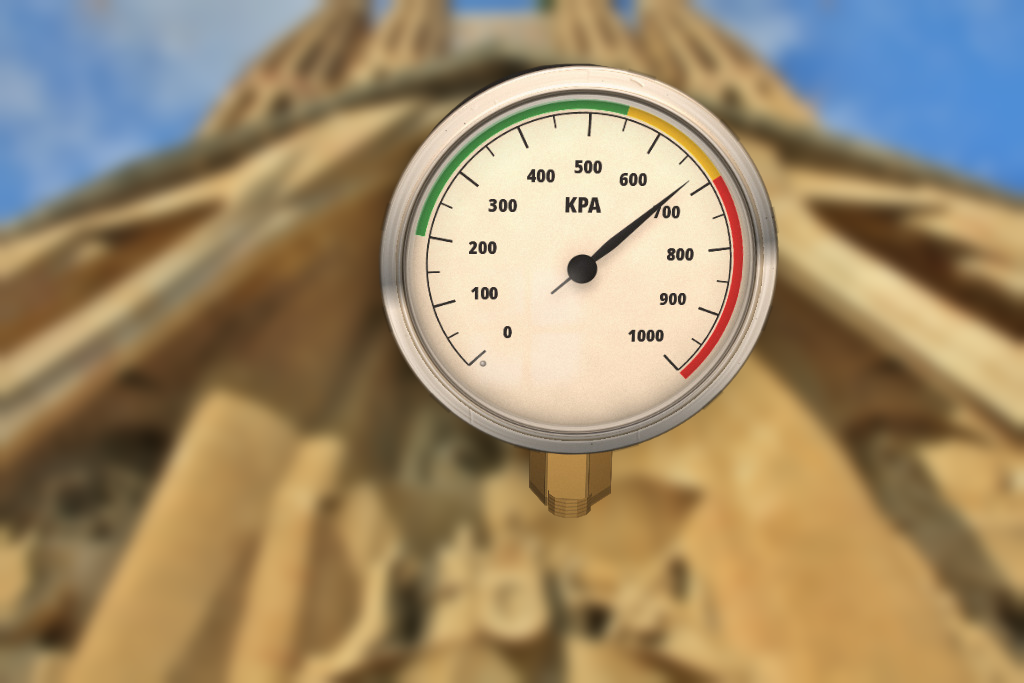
value=675 unit=kPa
